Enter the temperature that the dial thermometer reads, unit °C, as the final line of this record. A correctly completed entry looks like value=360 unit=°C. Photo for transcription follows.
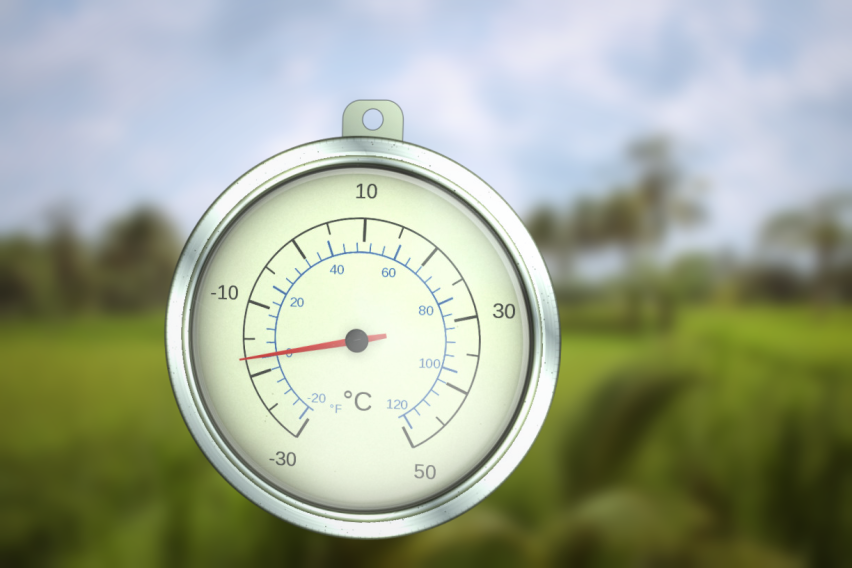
value=-17.5 unit=°C
